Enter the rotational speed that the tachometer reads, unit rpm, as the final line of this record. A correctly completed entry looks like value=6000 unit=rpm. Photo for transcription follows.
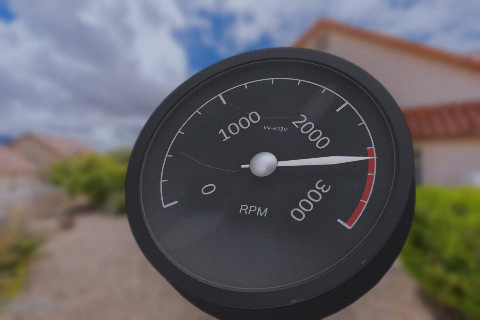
value=2500 unit=rpm
